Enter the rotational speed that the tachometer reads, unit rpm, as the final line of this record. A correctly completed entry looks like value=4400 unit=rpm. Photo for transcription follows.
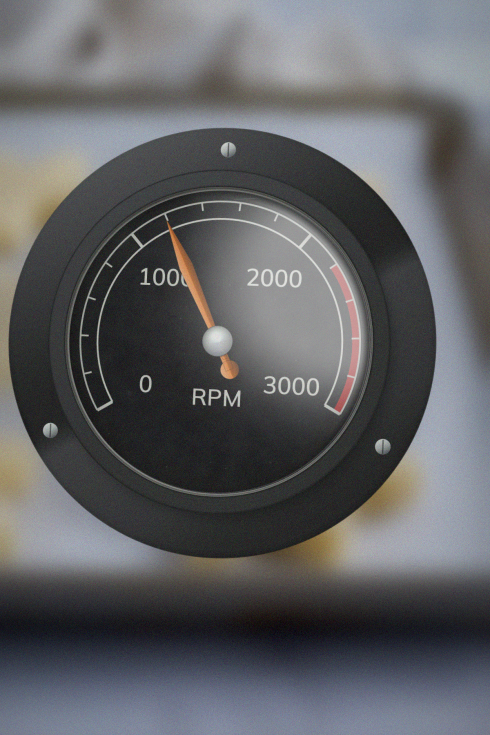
value=1200 unit=rpm
